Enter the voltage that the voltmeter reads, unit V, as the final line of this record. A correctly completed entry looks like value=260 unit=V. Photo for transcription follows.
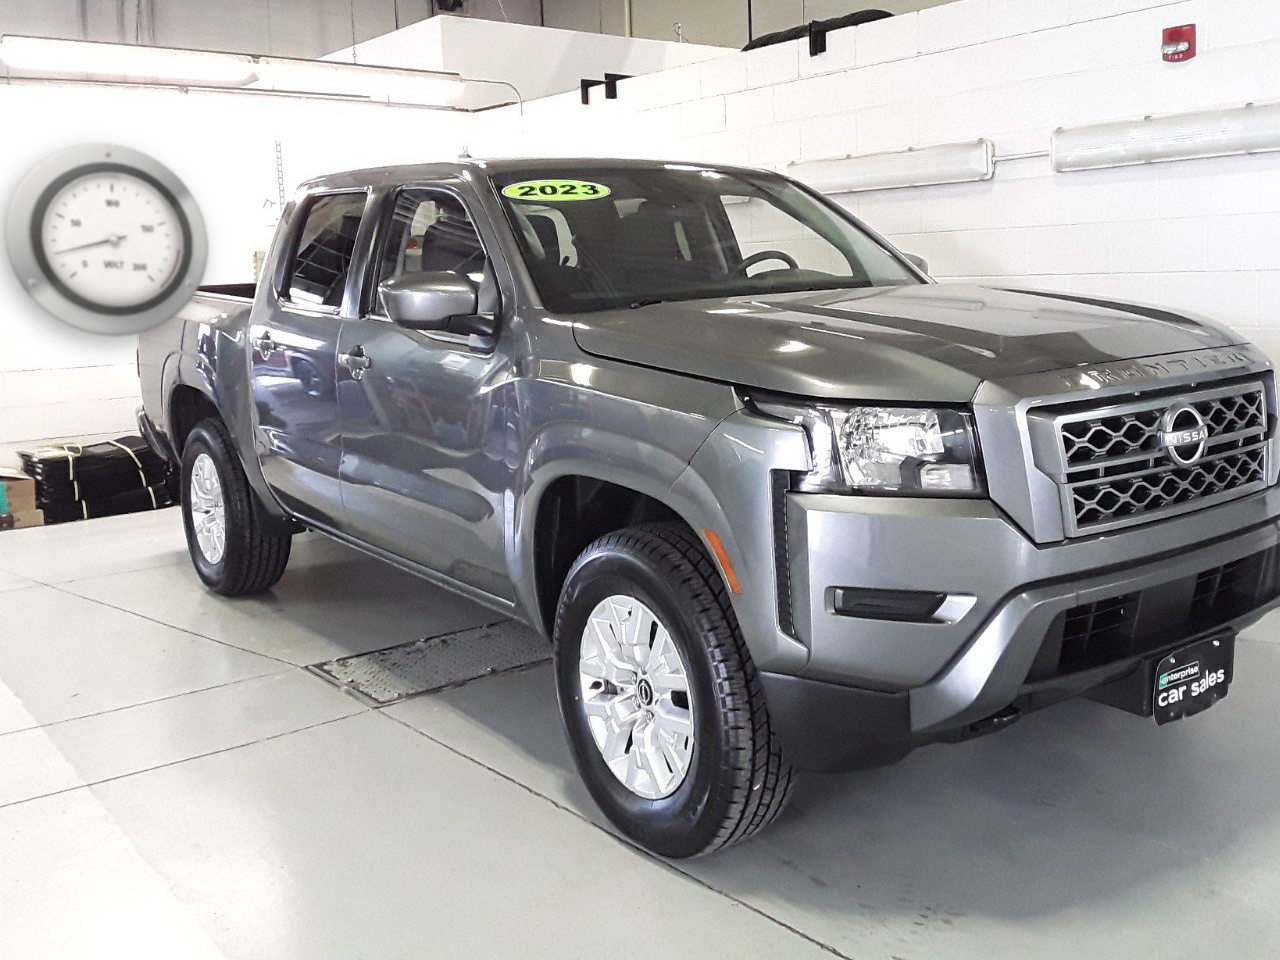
value=20 unit=V
